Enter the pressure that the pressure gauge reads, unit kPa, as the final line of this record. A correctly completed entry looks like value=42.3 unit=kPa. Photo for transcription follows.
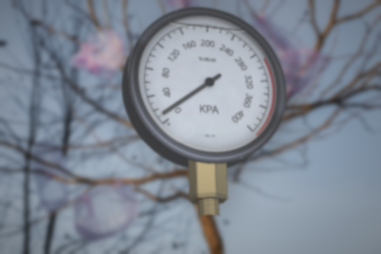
value=10 unit=kPa
